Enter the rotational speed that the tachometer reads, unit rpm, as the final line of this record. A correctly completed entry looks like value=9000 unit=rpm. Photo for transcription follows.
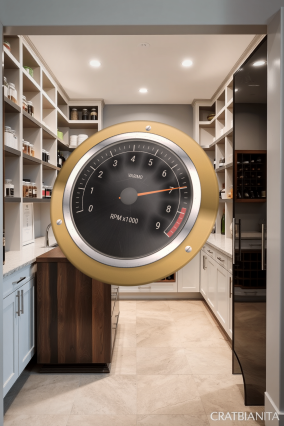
value=7000 unit=rpm
